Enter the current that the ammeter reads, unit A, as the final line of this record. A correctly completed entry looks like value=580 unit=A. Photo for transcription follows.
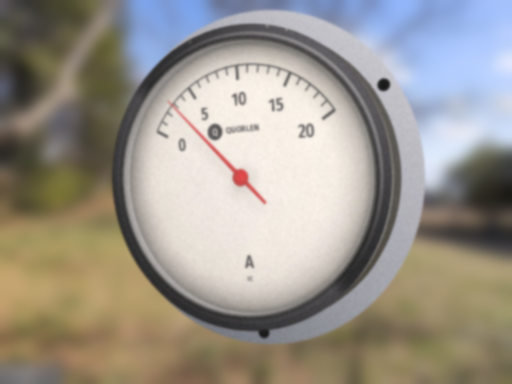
value=3 unit=A
